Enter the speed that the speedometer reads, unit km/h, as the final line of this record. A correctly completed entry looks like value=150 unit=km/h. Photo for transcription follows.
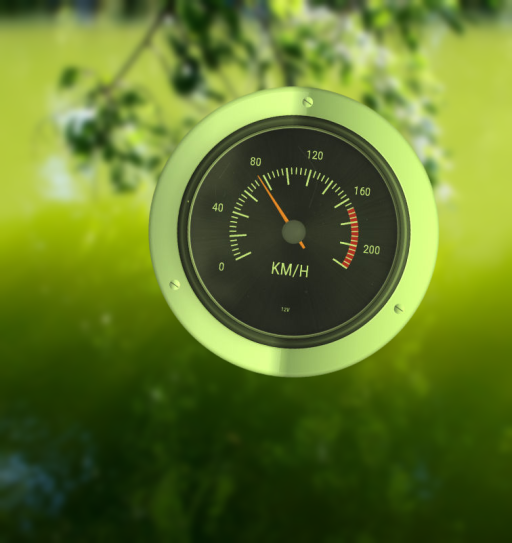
value=76 unit=km/h
